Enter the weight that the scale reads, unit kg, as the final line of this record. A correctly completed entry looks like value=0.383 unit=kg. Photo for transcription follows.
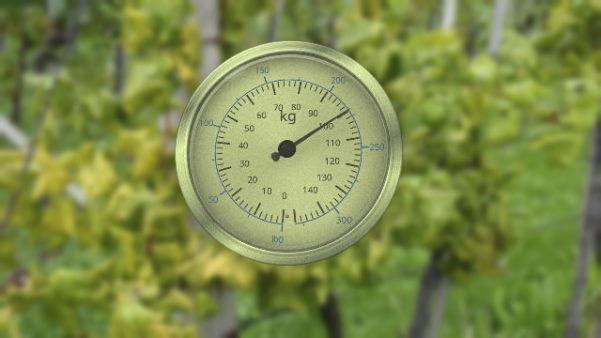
value=100 unit=kg
